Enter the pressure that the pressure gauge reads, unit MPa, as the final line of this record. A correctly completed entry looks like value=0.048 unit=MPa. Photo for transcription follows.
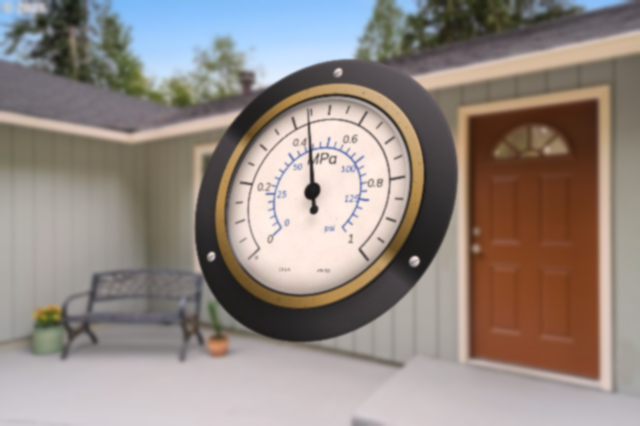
value=0.45 unit=MPa
